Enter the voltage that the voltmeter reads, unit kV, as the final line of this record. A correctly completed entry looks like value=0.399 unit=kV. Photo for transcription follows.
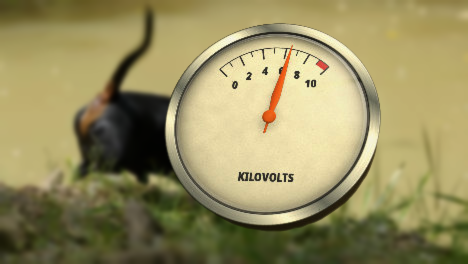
value=6.5 unit=kV
